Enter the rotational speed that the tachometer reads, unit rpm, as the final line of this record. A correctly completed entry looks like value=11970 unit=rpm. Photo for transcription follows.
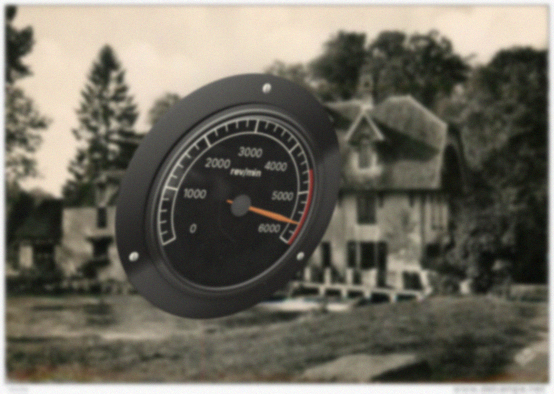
value=5600 unit=rpm
